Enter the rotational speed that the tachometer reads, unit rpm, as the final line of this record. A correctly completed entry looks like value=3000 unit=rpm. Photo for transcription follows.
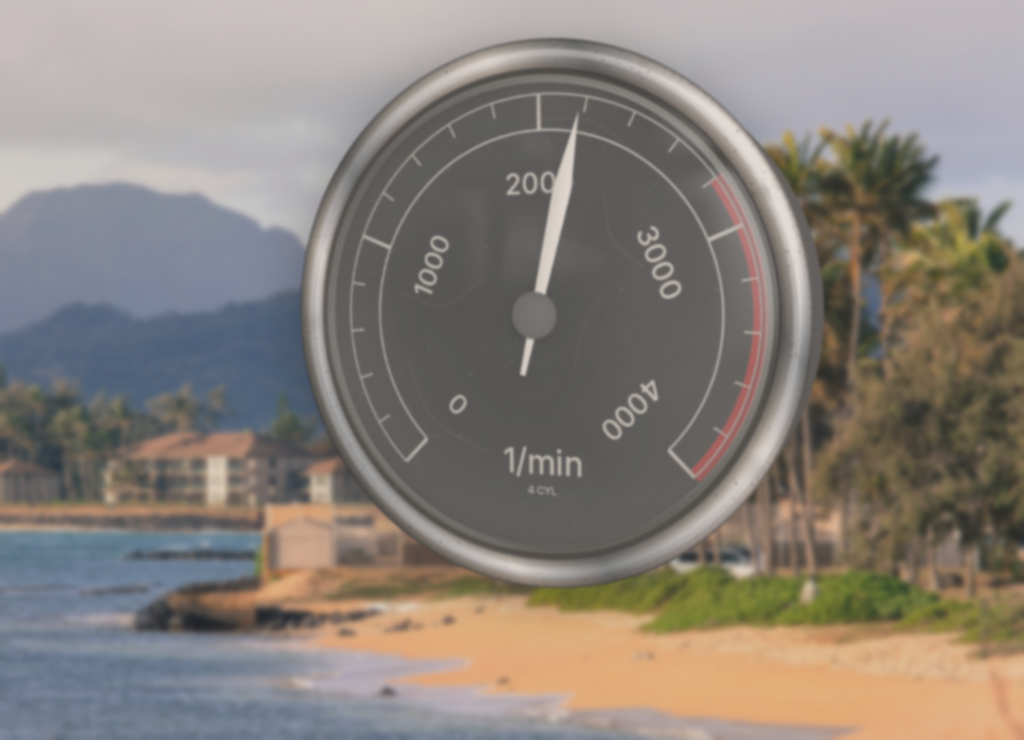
value=2200 unit=rpm
